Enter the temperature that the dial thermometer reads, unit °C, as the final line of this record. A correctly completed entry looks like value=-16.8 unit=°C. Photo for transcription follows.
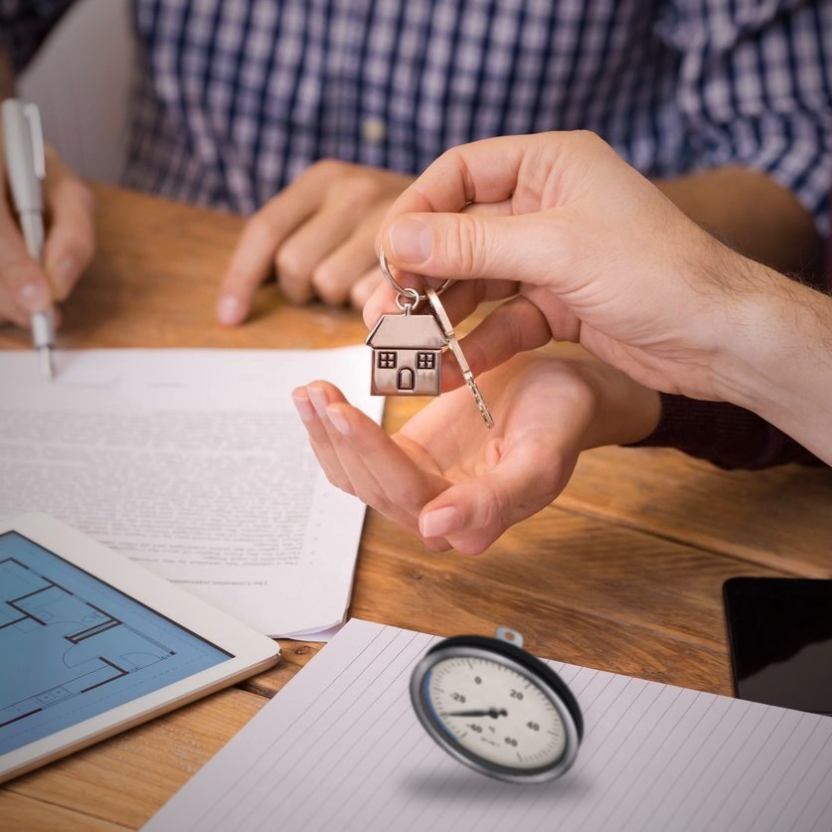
value=-30 unit=°C
